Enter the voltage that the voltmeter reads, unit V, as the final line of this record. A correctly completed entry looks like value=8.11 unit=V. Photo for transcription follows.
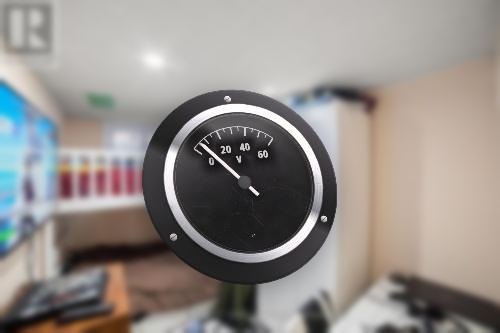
value=5 unit=V
